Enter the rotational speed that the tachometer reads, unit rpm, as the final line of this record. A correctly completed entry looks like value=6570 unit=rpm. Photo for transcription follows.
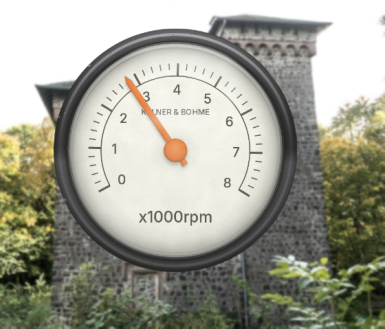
value=2800 unit=rpm
